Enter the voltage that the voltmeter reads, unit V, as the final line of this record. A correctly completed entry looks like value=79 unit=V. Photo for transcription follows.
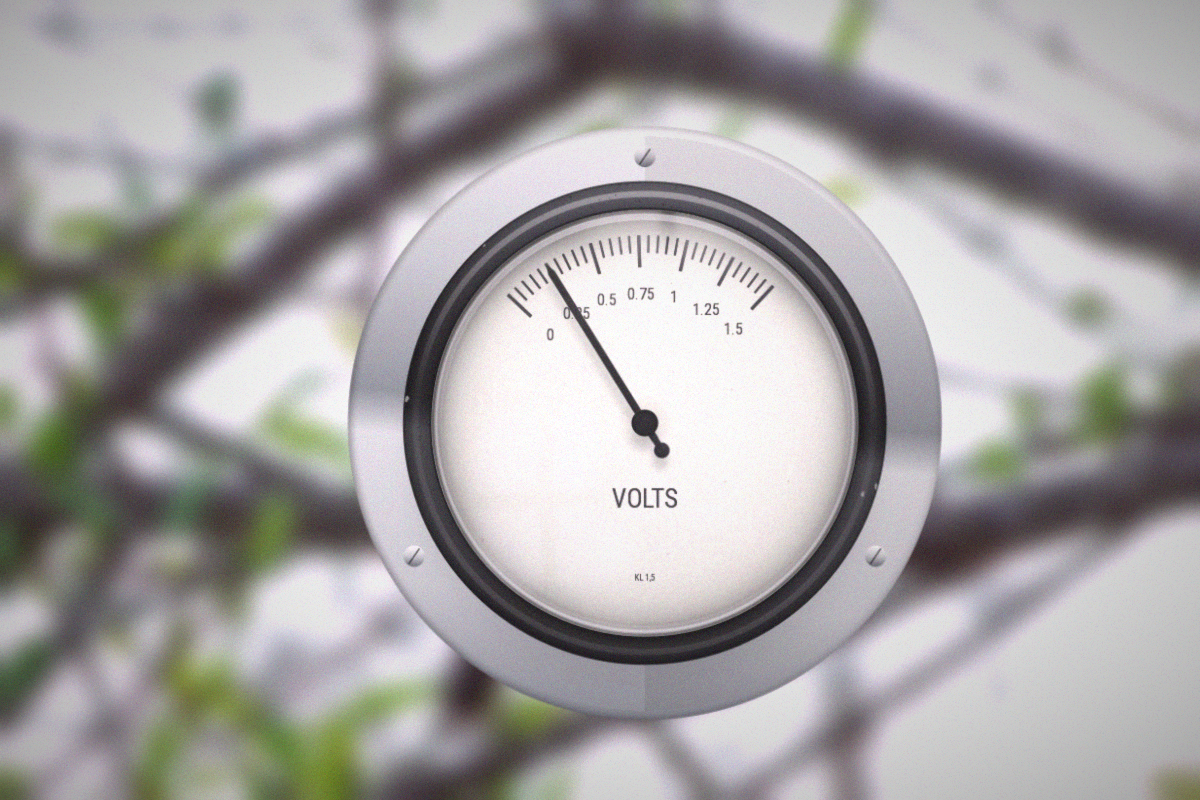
value=0.25 unit=V
